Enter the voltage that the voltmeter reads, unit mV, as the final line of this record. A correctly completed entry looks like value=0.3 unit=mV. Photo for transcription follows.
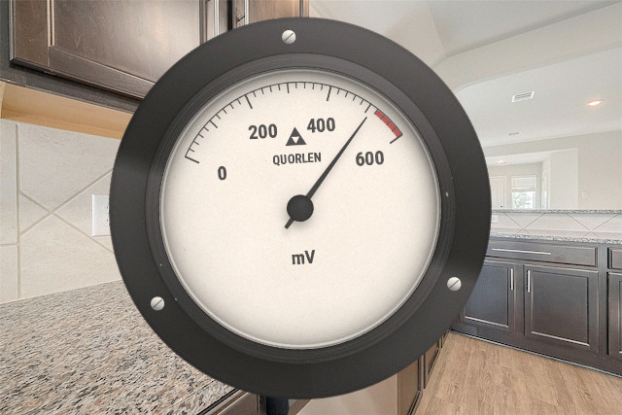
value=510 unit=mV
